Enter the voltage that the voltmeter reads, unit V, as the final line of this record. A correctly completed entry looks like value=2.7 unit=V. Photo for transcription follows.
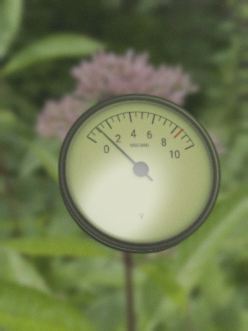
value=1 unit=V
